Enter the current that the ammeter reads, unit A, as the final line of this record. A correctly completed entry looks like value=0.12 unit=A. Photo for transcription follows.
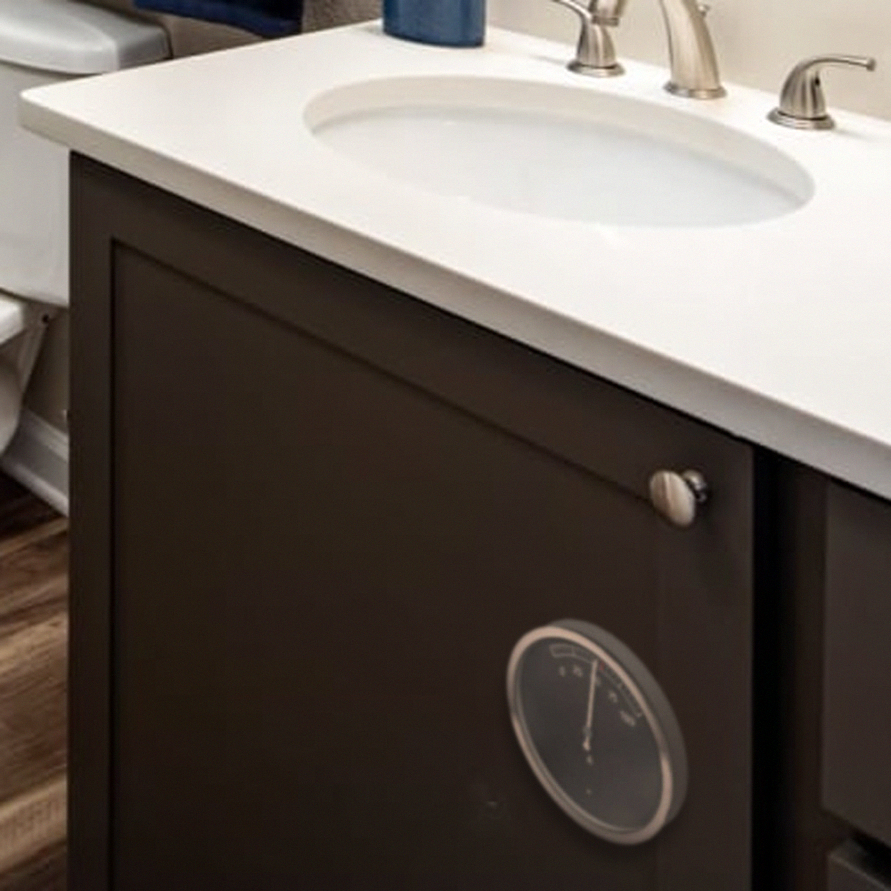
value=50 unit=A
